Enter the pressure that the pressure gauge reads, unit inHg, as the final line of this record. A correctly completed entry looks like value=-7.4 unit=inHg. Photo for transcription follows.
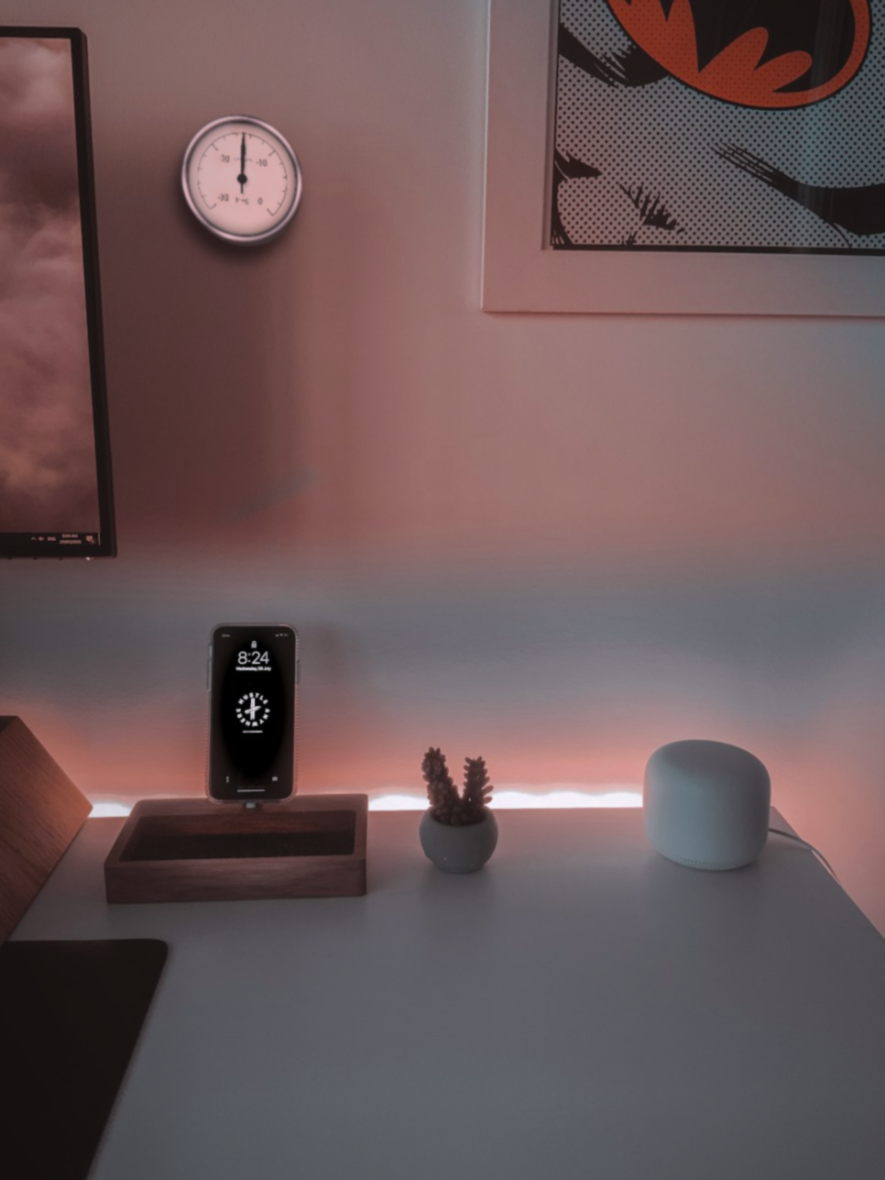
value=-15 unit=inHg
